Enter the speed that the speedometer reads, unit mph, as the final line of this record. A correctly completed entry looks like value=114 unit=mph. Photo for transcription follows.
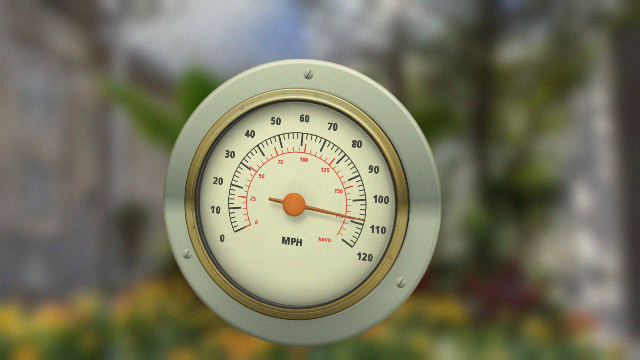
value=108 unit=mph
